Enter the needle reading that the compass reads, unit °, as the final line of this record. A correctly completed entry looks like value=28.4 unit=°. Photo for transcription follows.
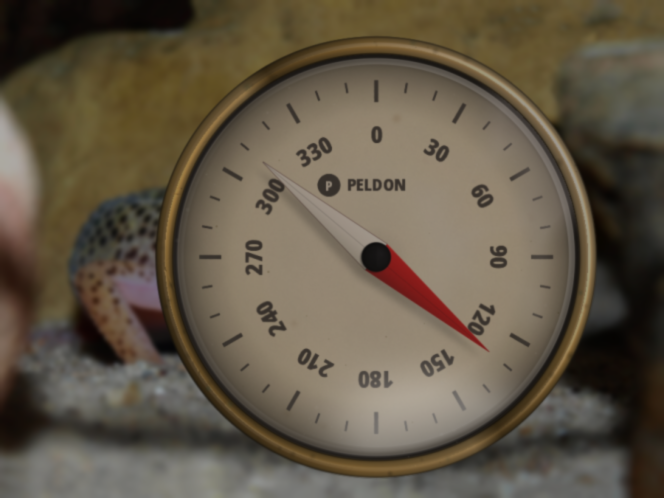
value=130 unit=°
